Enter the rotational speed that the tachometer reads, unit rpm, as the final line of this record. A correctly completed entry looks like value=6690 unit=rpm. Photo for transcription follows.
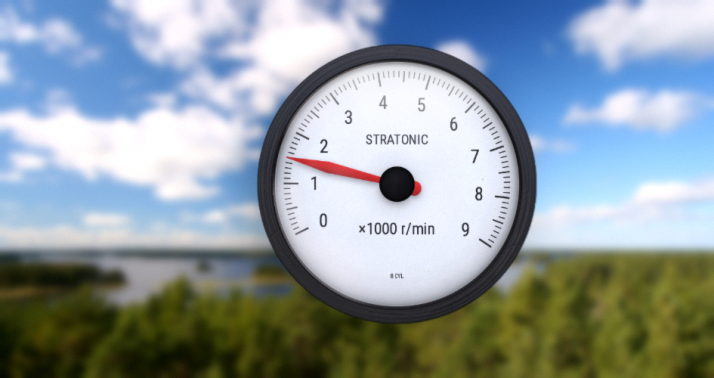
value=1500 unit=rpm
